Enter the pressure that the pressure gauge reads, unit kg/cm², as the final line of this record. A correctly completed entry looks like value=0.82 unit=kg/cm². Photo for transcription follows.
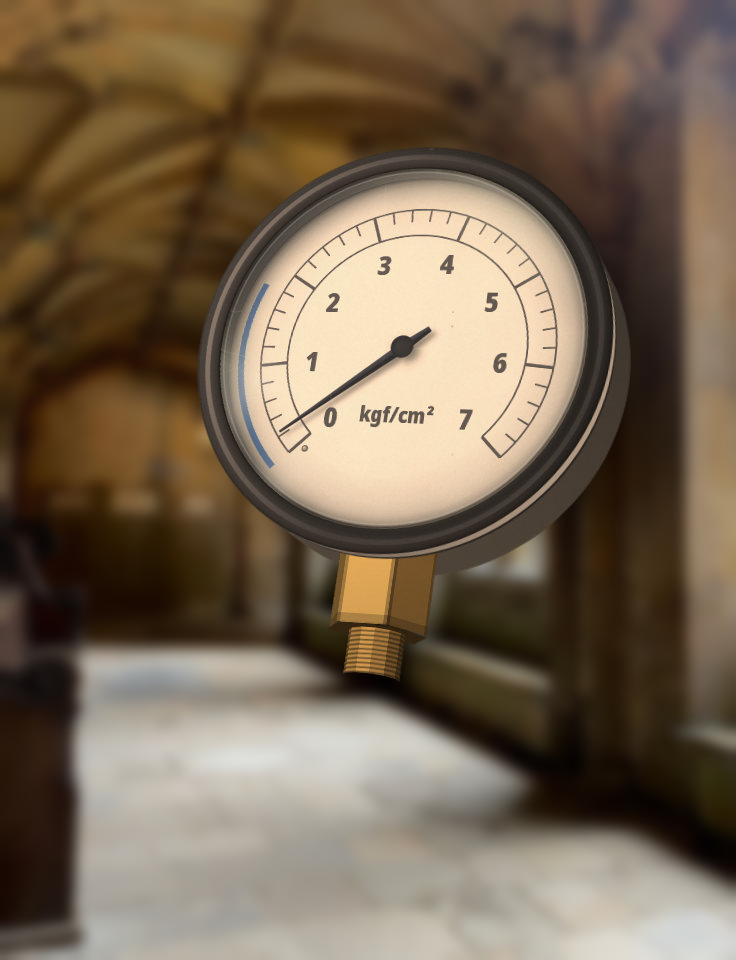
value=0.2 unit=kg/cm²
